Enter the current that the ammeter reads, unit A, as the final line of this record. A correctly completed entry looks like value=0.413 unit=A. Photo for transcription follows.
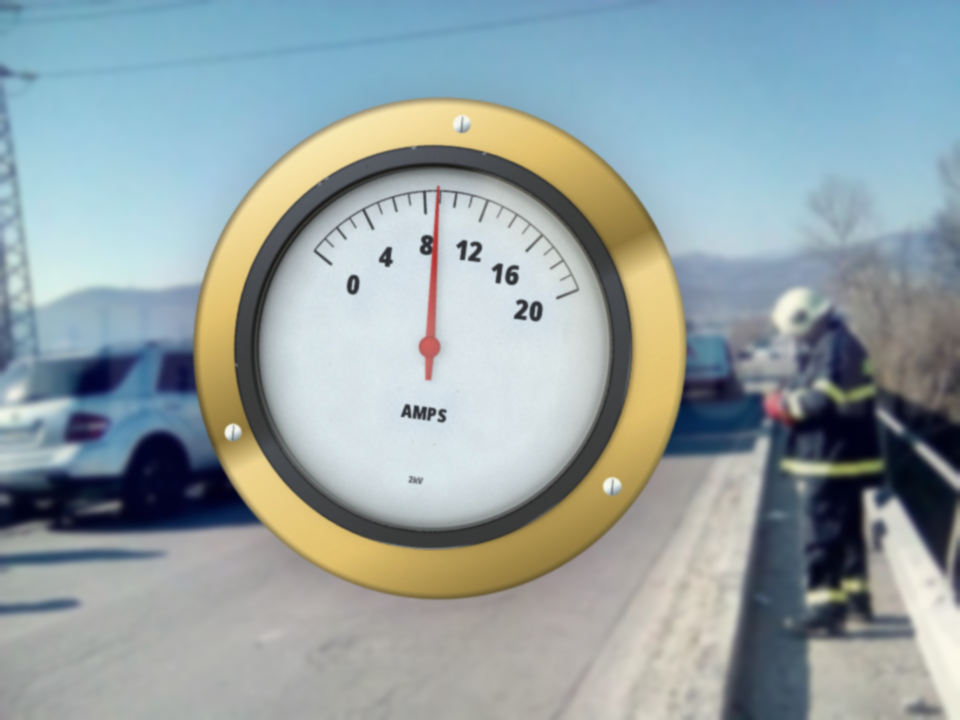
value=9 unit=A
